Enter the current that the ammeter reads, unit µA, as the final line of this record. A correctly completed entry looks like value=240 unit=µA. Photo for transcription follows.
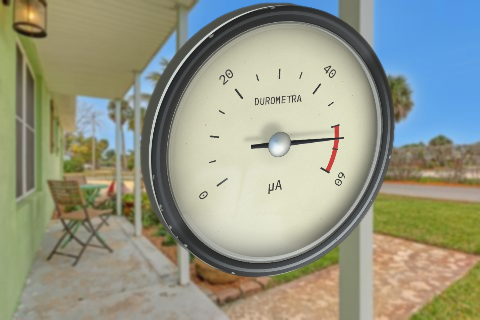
value=52.5 unit=µA
